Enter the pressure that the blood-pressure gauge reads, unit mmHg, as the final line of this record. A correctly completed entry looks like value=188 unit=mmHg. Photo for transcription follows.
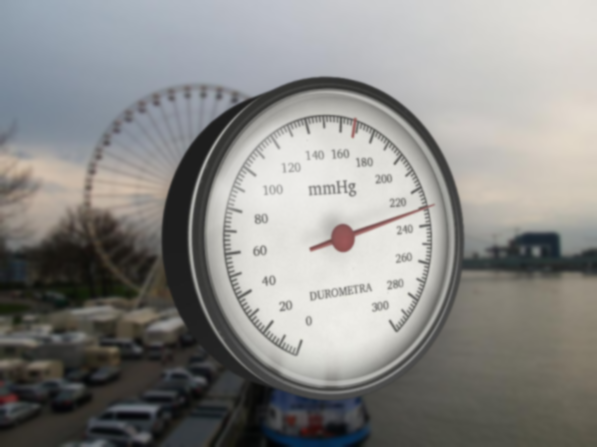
value=230 unit=mmHg
